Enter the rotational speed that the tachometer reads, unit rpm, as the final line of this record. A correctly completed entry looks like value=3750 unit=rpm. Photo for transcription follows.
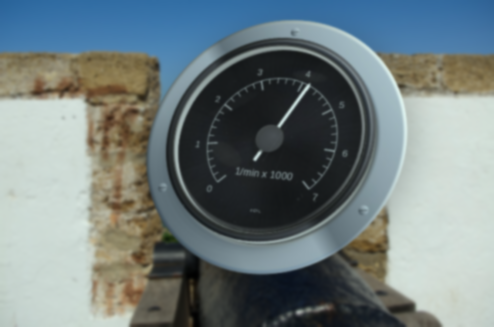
value=4200 unit=rpm
